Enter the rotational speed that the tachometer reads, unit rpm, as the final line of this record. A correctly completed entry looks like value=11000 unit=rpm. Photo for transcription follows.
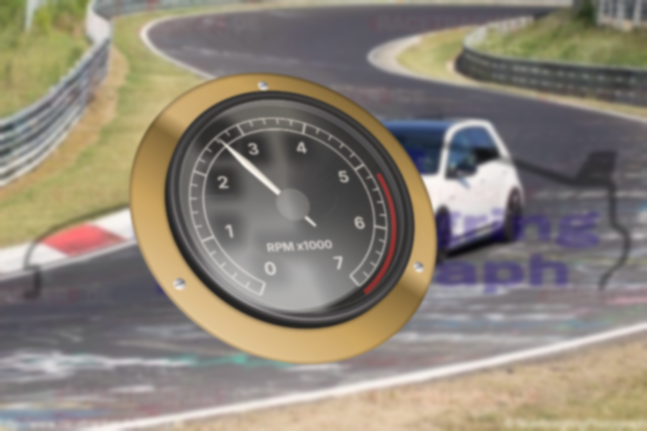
value=2600 unit=rpm
